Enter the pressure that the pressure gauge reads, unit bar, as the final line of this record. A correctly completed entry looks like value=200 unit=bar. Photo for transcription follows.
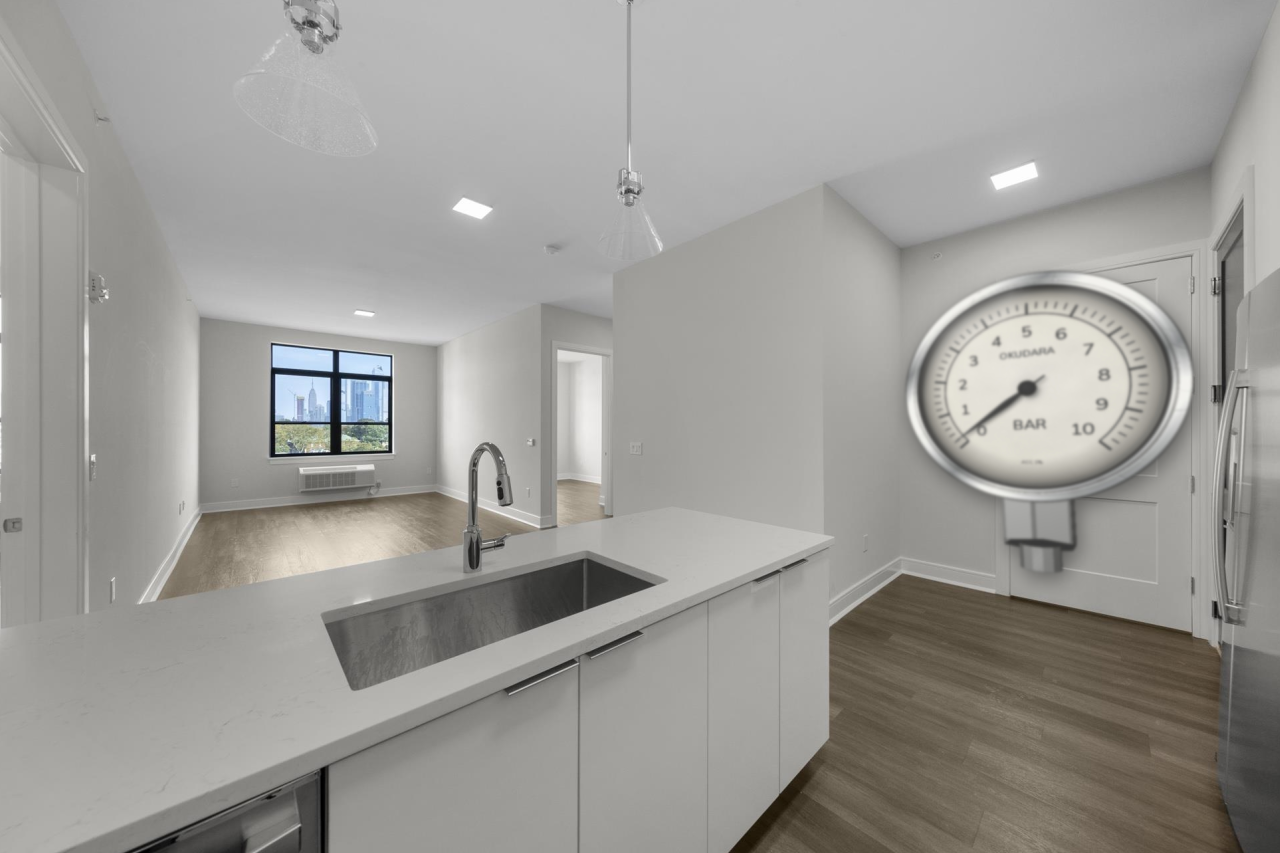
value=0.2 unit=bar
